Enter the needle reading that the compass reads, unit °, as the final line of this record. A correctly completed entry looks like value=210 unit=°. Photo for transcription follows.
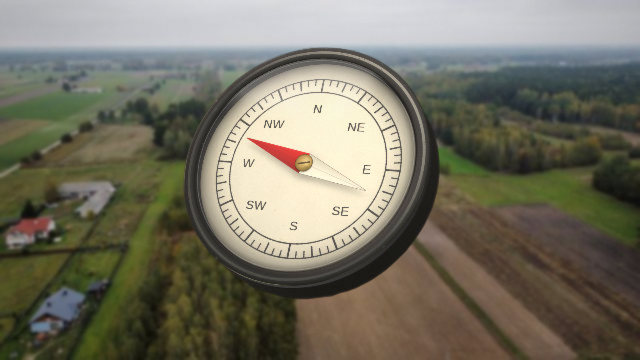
value=290 unit=°
